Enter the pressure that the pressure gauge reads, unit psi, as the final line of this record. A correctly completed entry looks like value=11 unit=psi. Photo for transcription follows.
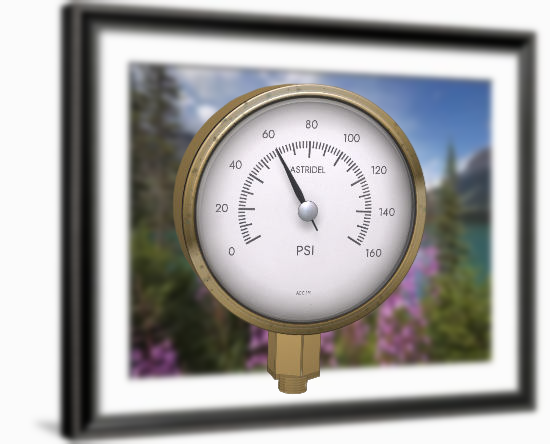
value=60 unit=psi
